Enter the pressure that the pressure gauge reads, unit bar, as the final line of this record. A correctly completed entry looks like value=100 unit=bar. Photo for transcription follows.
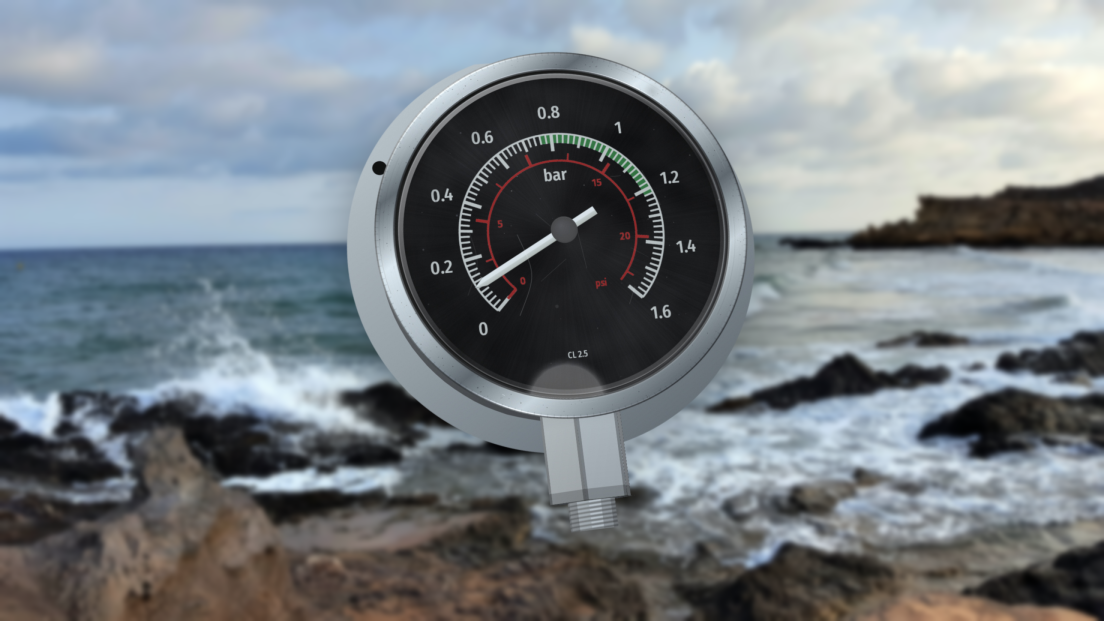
value=0.1 unit=bar
